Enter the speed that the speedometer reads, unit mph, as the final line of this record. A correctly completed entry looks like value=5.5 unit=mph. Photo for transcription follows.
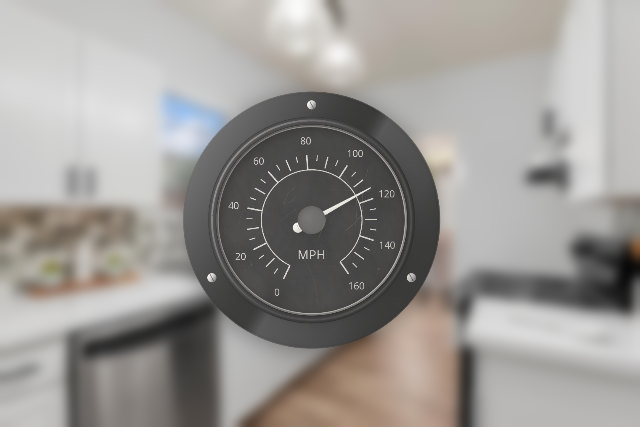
value=115 unit=mph
